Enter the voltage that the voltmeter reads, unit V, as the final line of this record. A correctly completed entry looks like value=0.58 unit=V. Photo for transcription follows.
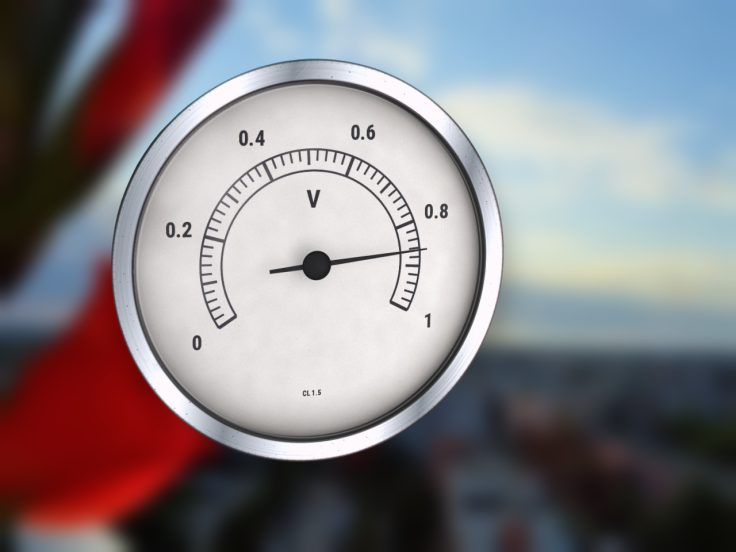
value=0.86 unit=V
